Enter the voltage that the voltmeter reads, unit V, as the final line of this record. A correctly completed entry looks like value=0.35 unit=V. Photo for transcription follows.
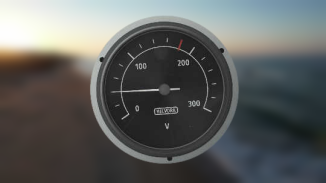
value=40 unit=V
